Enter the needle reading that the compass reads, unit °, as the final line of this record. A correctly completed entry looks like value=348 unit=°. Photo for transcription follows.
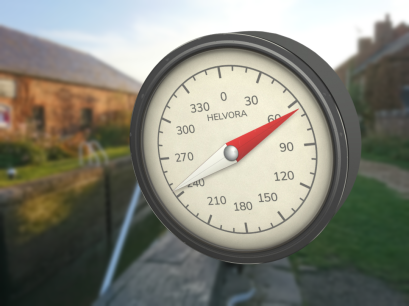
value=65 unit=°
